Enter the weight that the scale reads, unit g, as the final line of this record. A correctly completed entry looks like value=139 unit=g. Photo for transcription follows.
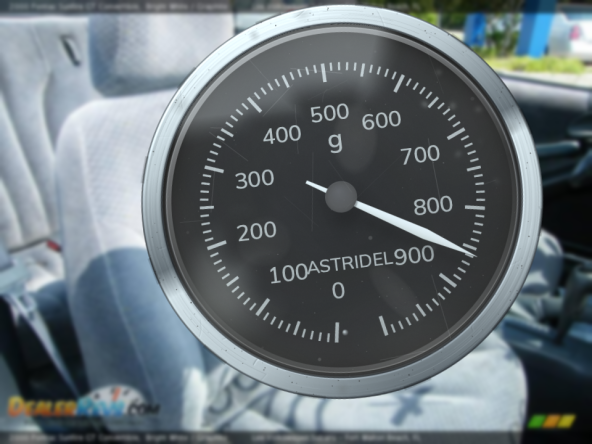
value=860 unit=g
